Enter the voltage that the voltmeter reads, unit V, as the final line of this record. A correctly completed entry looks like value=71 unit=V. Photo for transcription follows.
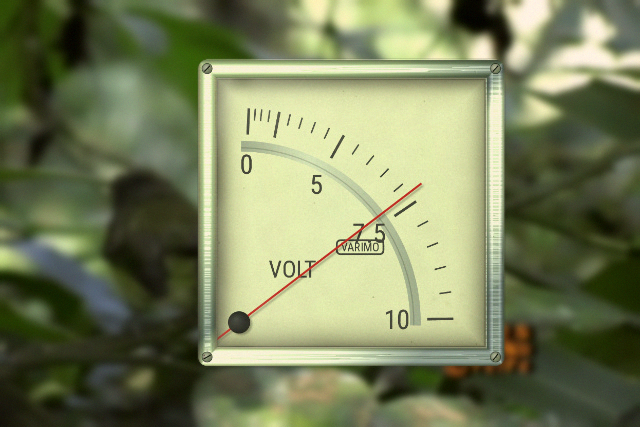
value=7.25 unit=V
